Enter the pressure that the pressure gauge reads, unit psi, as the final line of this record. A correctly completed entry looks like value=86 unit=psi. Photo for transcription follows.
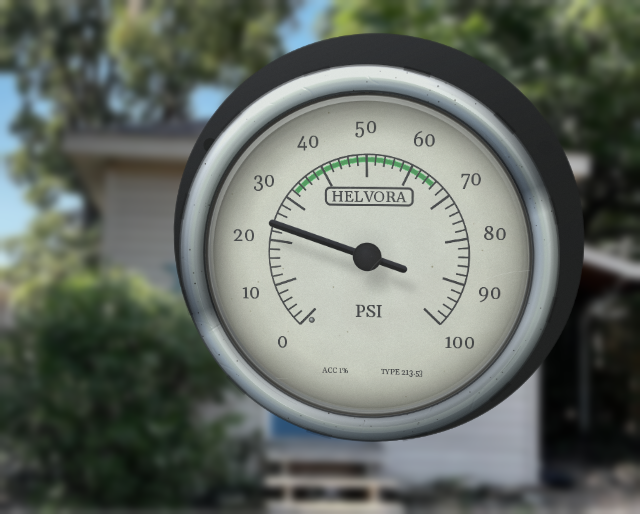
value=24 unit=psi
